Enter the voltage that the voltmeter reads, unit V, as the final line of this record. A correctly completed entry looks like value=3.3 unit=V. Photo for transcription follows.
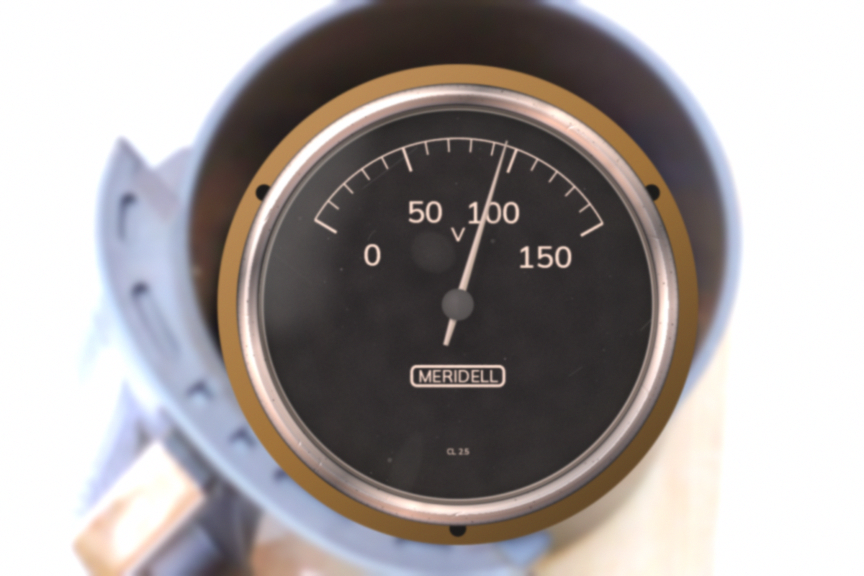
value=95 unit=V
